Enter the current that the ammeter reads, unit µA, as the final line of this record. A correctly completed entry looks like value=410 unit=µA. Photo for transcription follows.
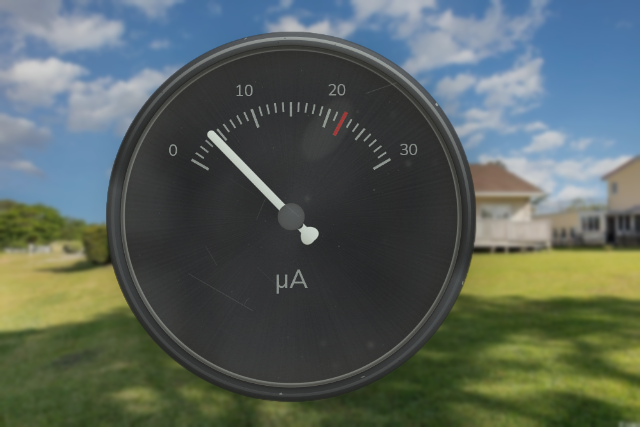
value=4 unit=µA
